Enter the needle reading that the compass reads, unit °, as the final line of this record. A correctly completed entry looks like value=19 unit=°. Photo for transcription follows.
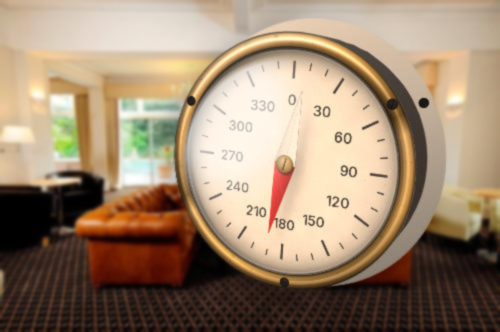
value=190 unit=°
